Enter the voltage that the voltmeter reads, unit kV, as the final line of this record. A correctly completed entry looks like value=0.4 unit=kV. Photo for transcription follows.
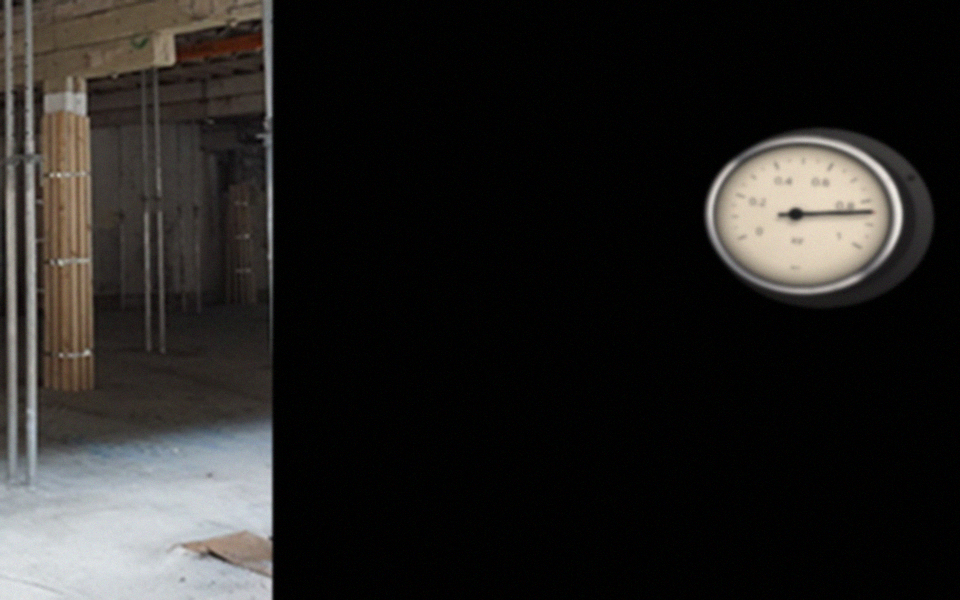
value=0.85 unit=kV
